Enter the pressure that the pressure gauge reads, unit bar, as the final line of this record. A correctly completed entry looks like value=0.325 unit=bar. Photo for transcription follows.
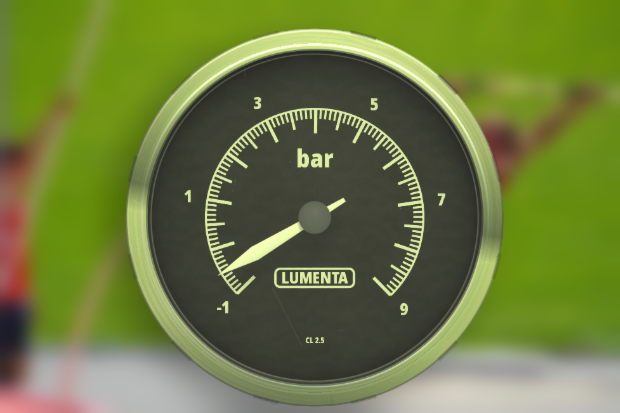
value=-0.5 unit=bar
